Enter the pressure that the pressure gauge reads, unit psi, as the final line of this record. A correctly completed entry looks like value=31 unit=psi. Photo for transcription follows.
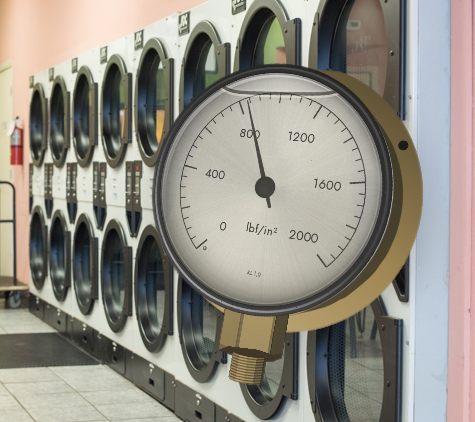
value=850 unit=psi
